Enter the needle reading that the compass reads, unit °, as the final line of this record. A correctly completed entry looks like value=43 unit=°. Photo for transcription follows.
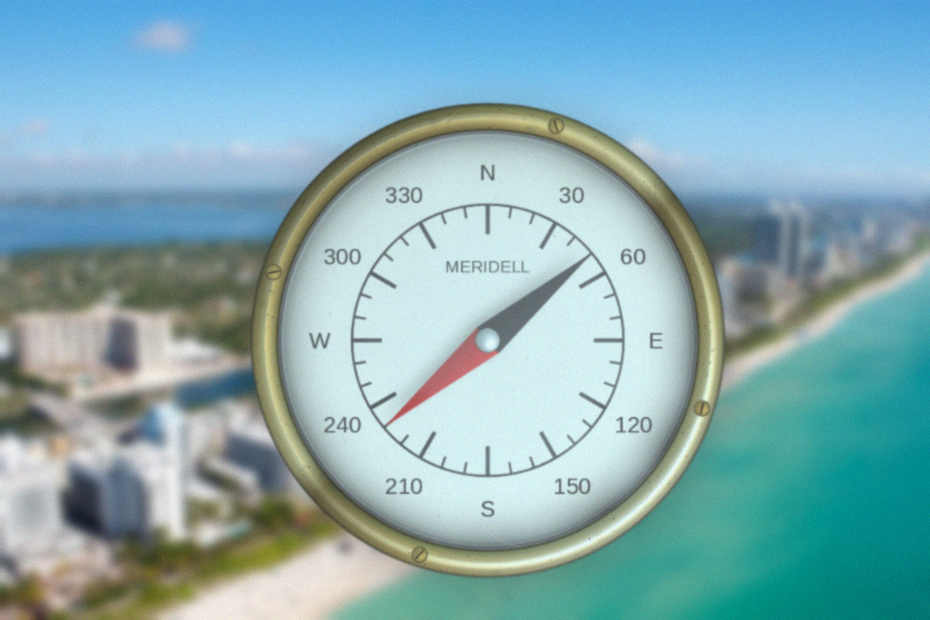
value=230 unit=°
